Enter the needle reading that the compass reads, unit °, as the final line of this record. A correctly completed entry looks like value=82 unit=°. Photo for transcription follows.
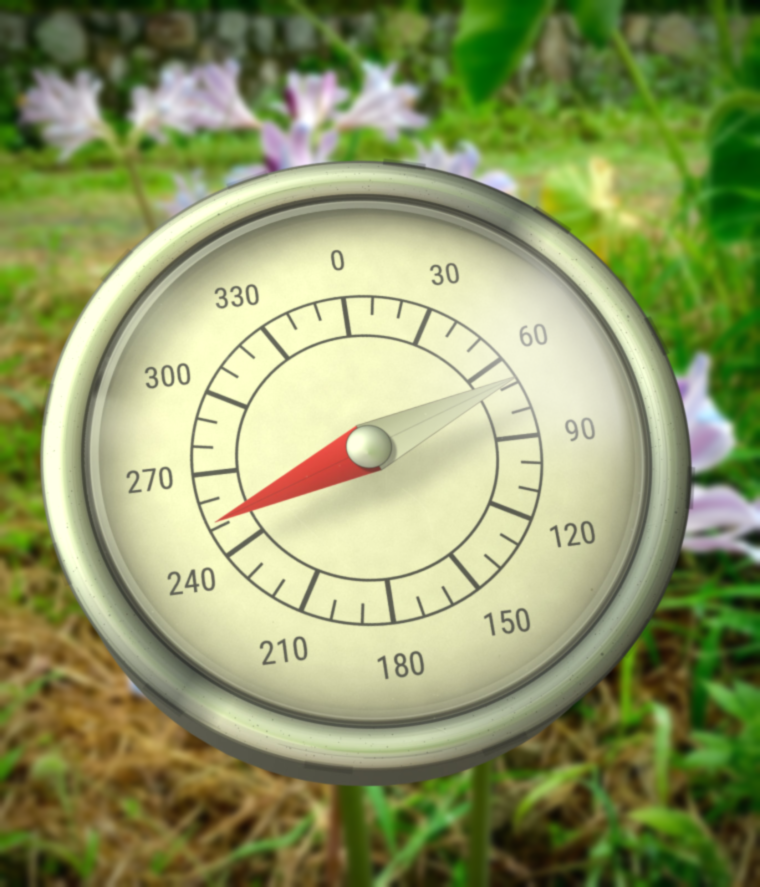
value=250 unit=°
